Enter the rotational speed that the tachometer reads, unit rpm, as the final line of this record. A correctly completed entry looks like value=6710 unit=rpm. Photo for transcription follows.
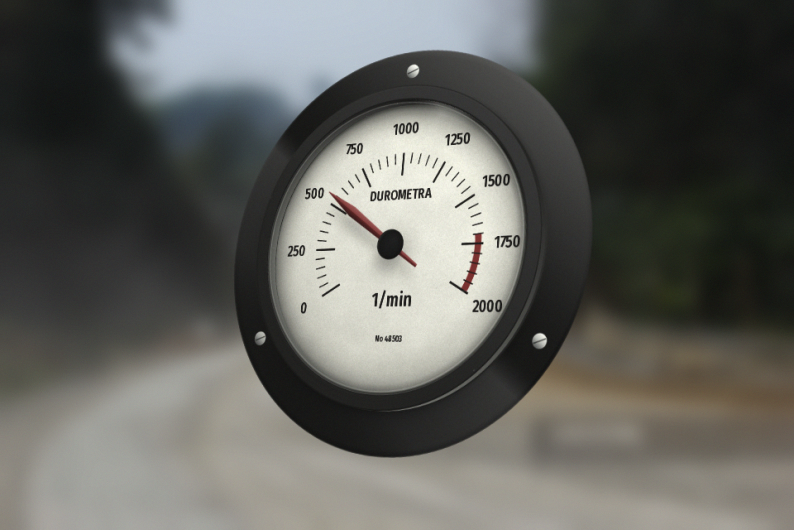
value=550 unit=rpm
